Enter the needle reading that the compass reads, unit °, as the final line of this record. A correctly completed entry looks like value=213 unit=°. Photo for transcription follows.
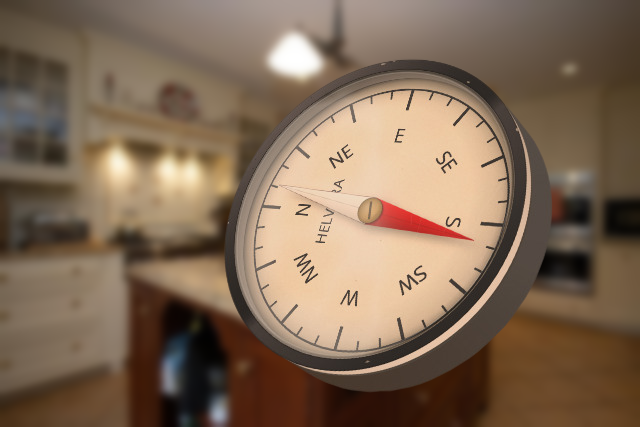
value=190 unit=°
